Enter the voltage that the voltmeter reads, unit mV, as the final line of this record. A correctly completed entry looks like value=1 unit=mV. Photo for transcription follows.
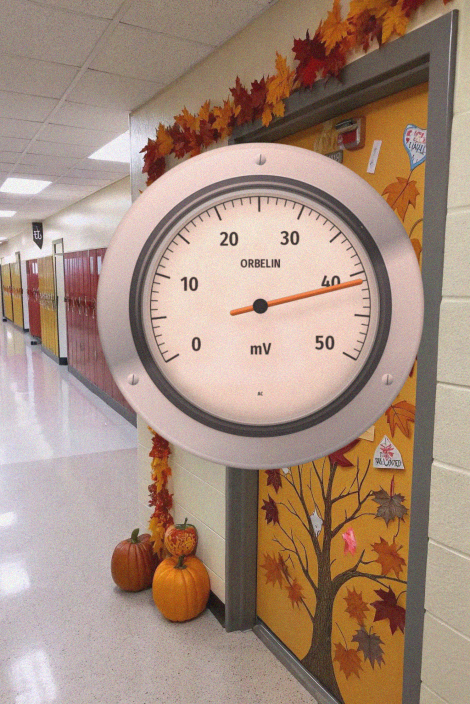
value=41 unit=mV
